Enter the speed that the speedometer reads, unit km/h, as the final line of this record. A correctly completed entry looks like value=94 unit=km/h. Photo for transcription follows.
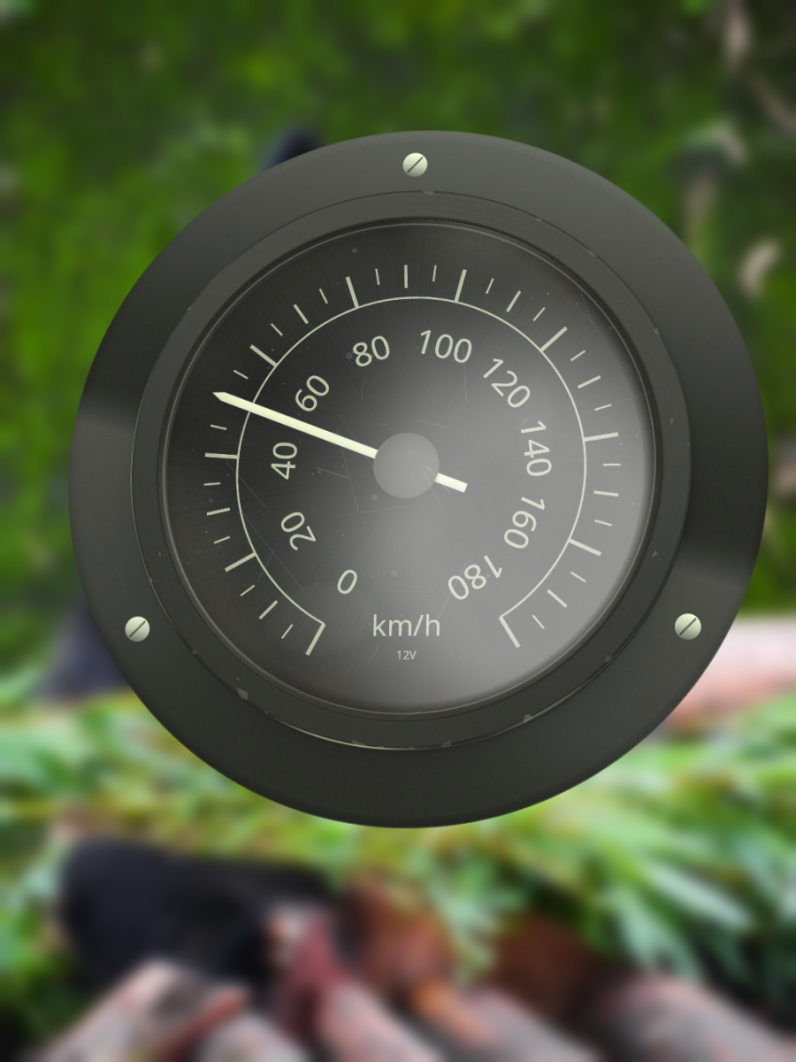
value=50 unit=km/h
